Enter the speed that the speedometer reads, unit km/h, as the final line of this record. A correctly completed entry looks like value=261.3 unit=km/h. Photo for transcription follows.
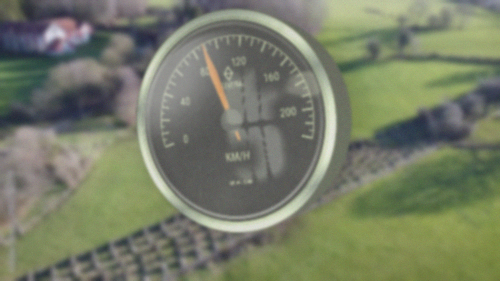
value=90 unit=km/h
